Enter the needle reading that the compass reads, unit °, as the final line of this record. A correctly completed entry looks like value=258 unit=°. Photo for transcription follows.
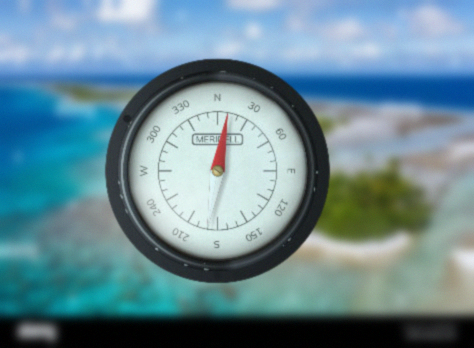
value=10 unit=°
